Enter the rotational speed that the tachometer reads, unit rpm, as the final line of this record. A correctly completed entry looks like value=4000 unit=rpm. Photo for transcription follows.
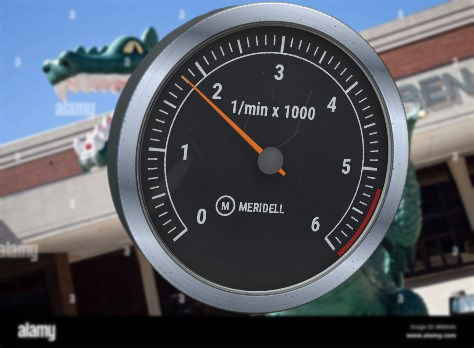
value=1800 unit=rpm
